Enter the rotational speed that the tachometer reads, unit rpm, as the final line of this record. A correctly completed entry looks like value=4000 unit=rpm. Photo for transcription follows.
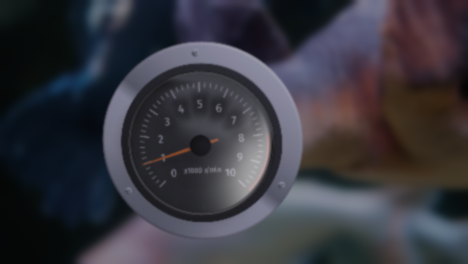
value=1000 unit=rpm
